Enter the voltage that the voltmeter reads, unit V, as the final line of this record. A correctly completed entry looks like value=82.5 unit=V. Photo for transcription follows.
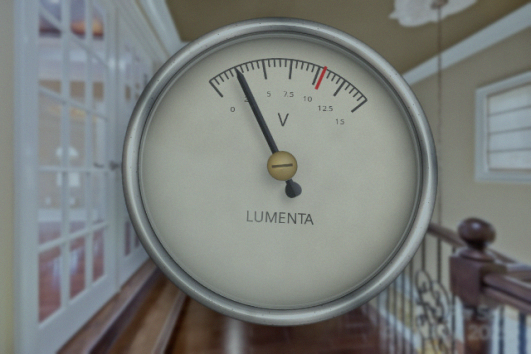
value=2.5 unit=V
